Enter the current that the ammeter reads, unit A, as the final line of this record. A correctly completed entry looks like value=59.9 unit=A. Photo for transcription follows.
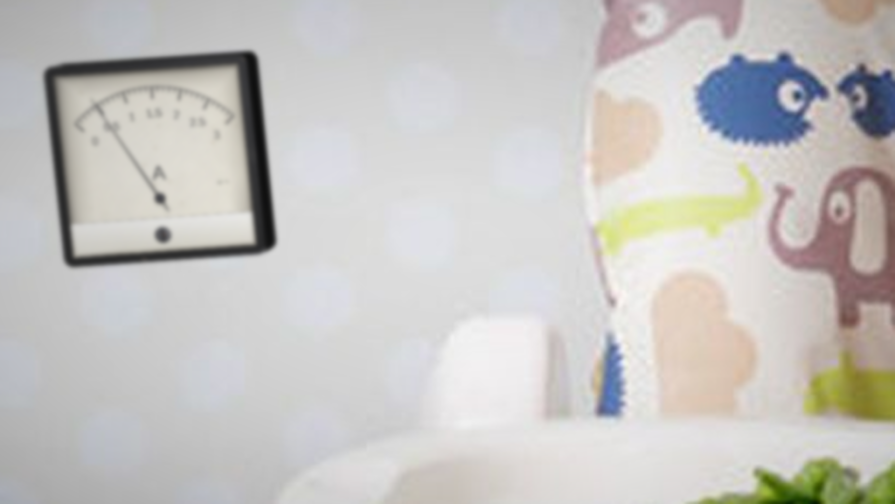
value=0.5 unit=A
